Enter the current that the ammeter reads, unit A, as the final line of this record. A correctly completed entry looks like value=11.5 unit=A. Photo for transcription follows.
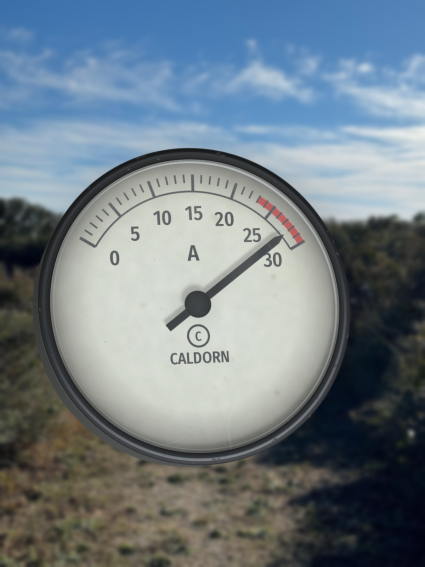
value=28 unit=A
